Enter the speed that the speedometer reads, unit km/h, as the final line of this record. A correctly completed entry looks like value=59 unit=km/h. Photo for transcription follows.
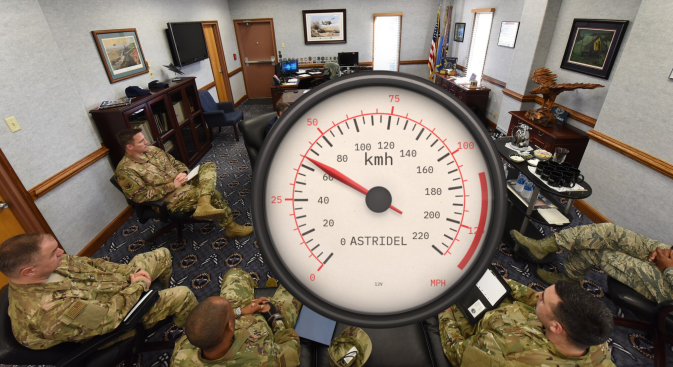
value=65 unit=km/h
